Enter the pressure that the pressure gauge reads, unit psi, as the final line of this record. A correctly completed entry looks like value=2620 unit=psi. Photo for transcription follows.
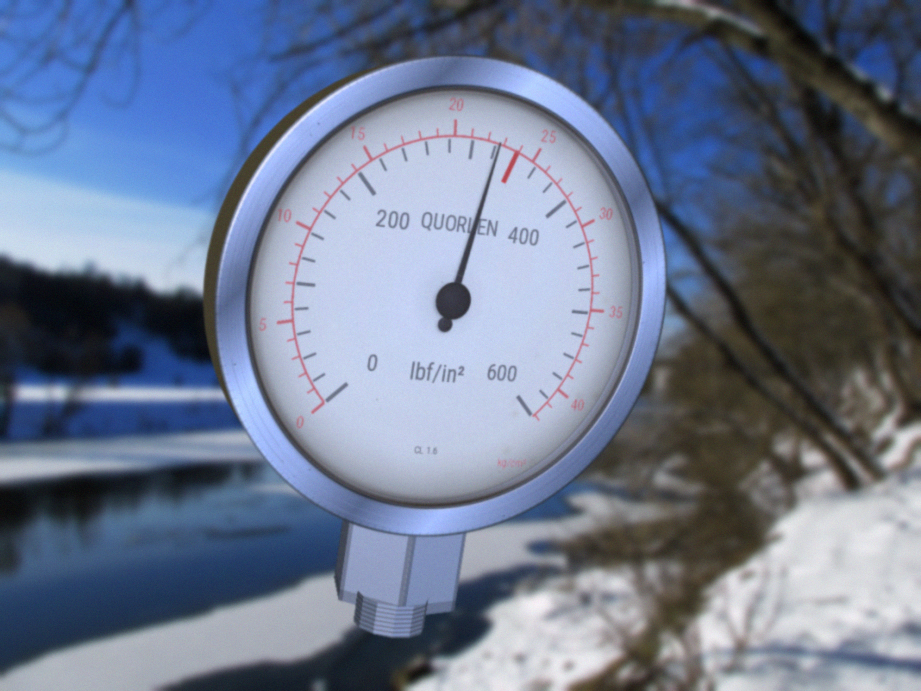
value=320 unit=psi
